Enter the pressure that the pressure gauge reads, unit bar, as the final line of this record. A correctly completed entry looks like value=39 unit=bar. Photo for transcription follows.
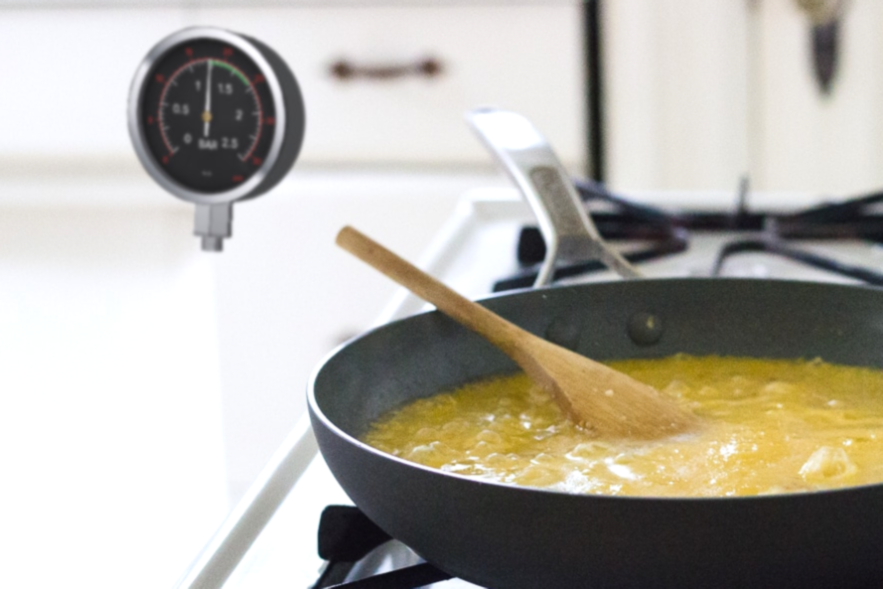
value=1.25 unit=bar
